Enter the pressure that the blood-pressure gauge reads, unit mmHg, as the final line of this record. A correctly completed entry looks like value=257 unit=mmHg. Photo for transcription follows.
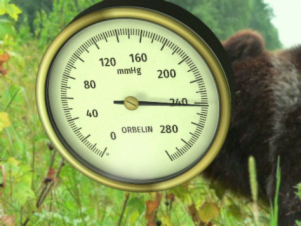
value=240 unit=mmHg
